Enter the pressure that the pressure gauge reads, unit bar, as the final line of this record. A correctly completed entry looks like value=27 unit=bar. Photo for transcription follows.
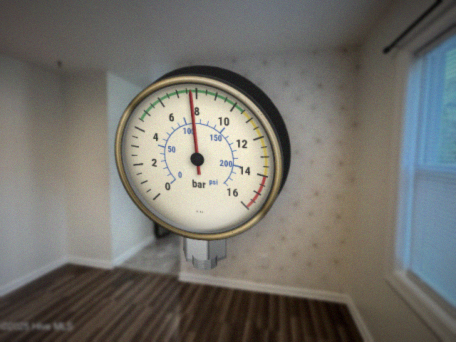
value=7.75 unit=bar
